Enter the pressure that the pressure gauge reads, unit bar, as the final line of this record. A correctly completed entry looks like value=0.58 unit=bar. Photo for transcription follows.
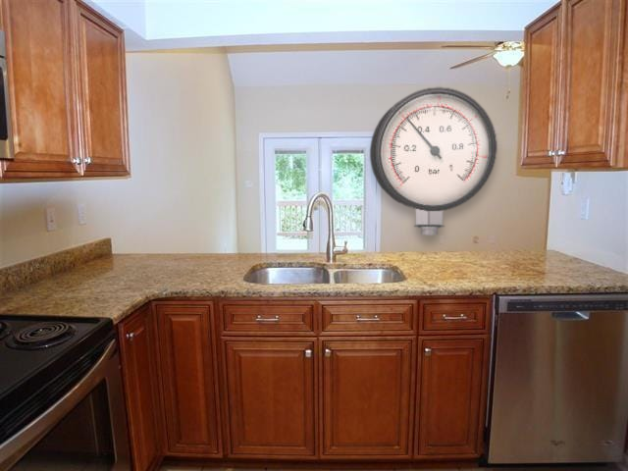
value=0.35 unit=bar
